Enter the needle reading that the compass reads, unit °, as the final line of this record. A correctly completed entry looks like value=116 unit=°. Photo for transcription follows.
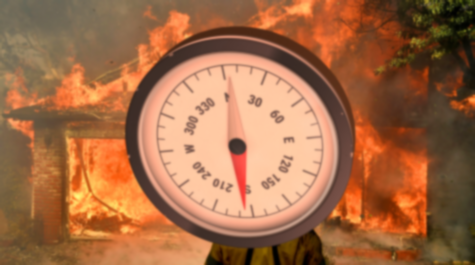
value=185 unit=°
